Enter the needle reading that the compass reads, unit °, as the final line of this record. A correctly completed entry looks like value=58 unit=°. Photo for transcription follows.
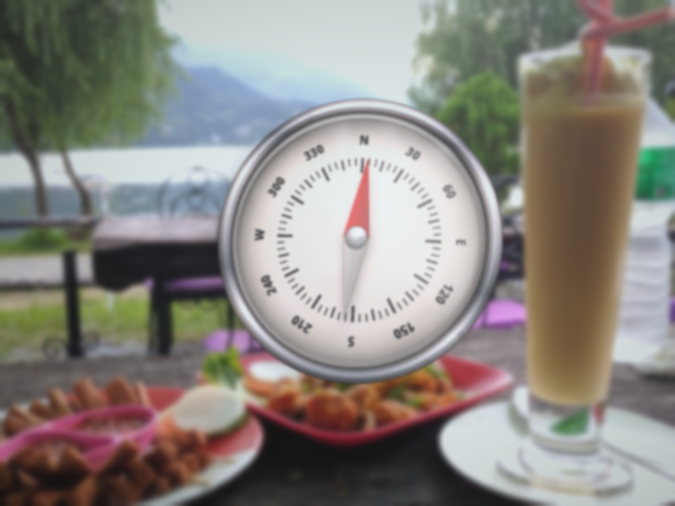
value=5 unit=°
